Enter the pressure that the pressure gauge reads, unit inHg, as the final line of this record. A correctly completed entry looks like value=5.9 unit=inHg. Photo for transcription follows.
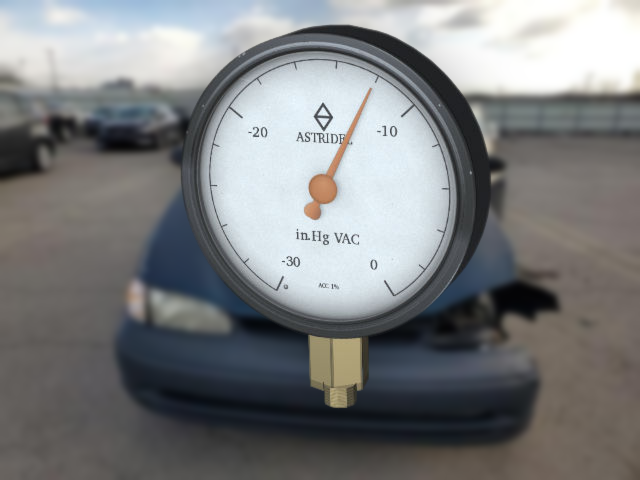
value=-12 unit=inHg
